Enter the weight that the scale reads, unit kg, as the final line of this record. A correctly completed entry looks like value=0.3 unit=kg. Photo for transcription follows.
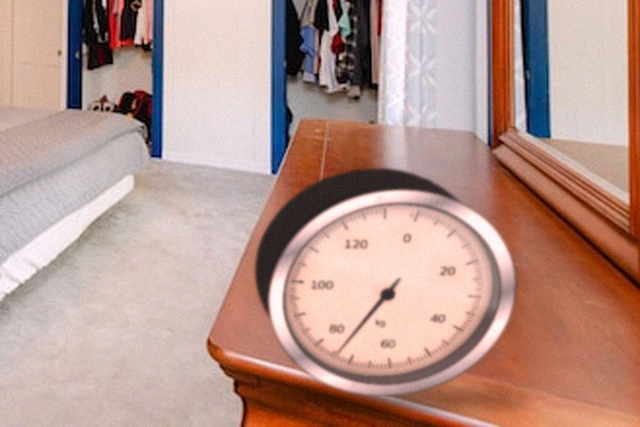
value=75 unit=kg
